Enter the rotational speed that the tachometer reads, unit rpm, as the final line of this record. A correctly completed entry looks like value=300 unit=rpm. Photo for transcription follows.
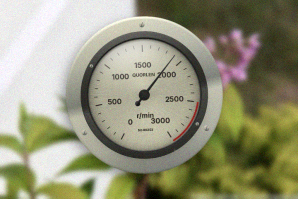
value=1900 unit=rpm
